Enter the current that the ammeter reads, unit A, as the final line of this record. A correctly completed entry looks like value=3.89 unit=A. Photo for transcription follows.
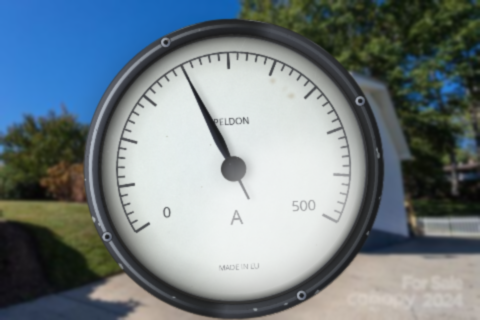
value=200 unit=A
